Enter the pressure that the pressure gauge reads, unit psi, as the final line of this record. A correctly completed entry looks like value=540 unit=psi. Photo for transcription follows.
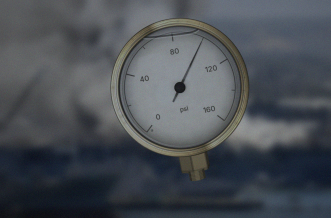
value=100 unit=psi
